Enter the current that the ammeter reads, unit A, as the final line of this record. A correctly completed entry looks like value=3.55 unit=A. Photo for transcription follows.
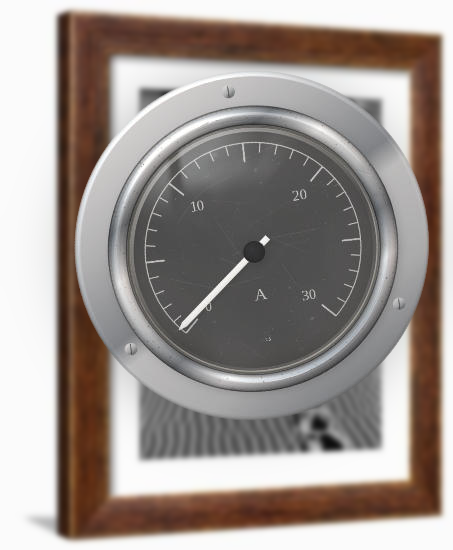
value=0.5 unit=A
